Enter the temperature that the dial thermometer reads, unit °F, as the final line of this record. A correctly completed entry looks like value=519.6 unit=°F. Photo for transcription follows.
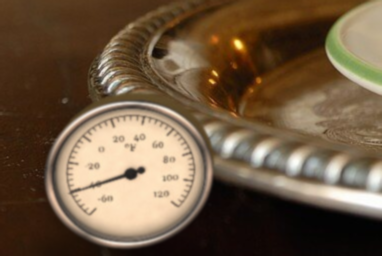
value=-40 unit=°F
